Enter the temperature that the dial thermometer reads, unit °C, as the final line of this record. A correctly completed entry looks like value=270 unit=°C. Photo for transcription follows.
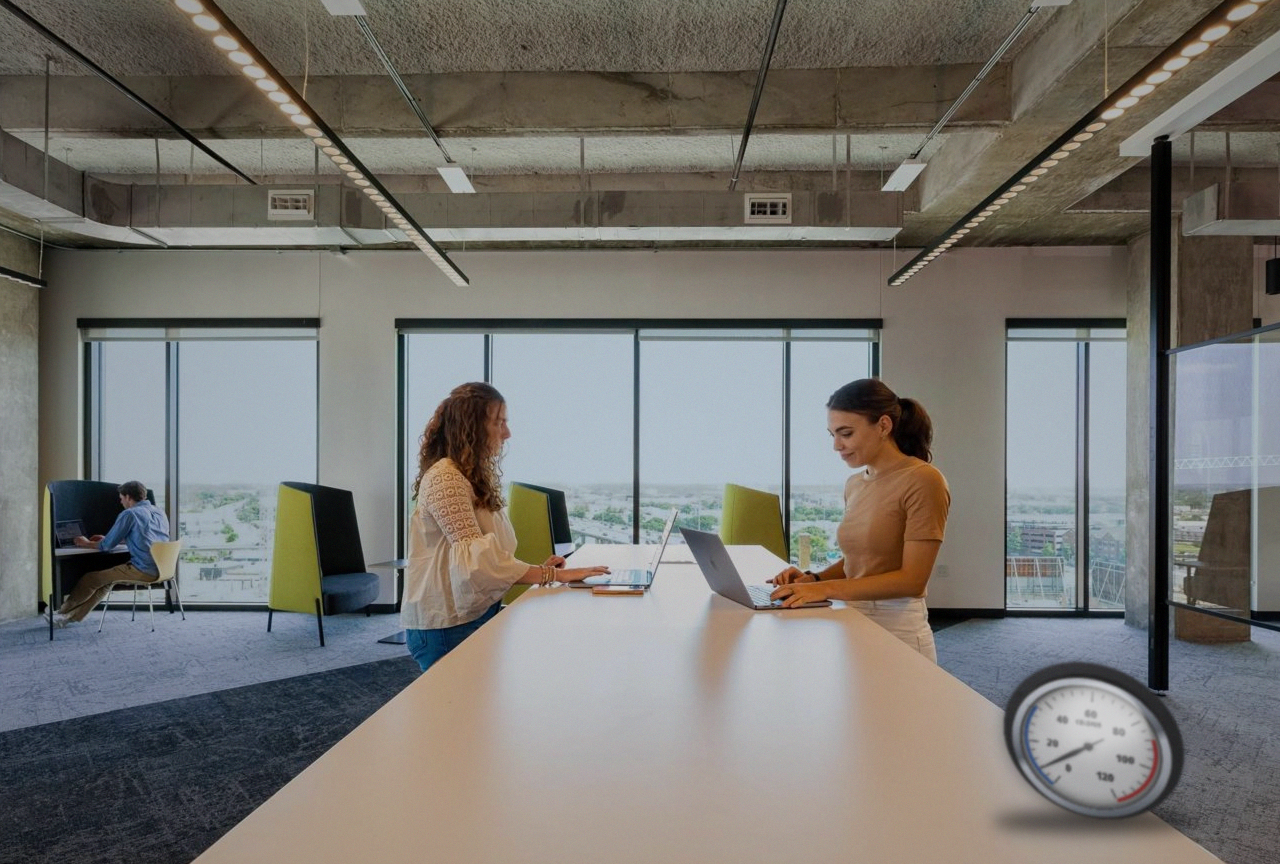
value=8 unit=°C
